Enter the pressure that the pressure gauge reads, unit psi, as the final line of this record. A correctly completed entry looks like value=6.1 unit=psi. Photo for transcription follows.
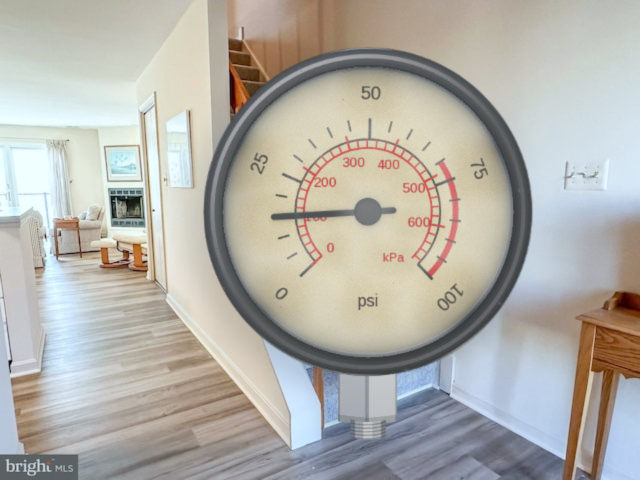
value=15 unit=psi
